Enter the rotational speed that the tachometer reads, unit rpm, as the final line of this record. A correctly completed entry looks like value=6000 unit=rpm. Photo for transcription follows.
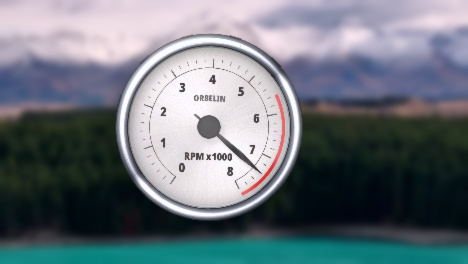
value=7400 unit=rpm
